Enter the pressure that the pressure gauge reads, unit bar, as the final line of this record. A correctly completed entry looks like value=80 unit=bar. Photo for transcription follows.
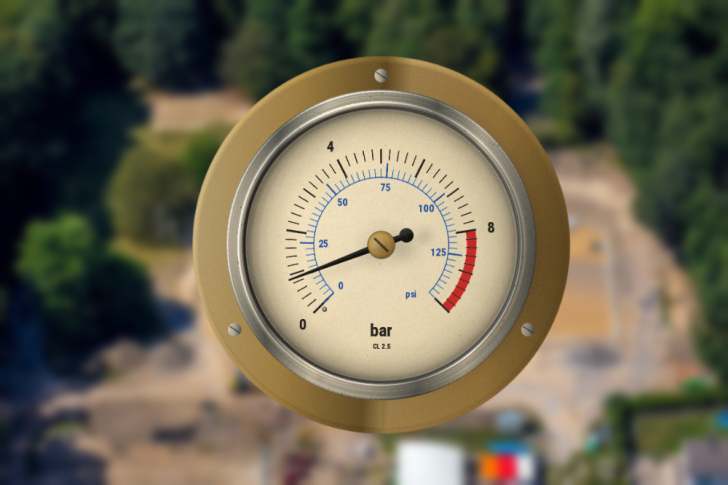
value=0.9 unit=bar
